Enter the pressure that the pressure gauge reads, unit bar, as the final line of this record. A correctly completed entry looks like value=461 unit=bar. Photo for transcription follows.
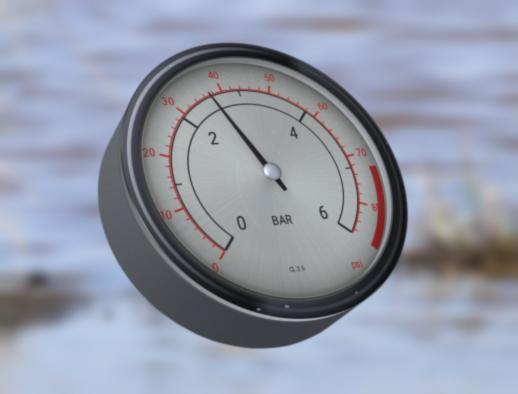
value=2.5 unit=bar
